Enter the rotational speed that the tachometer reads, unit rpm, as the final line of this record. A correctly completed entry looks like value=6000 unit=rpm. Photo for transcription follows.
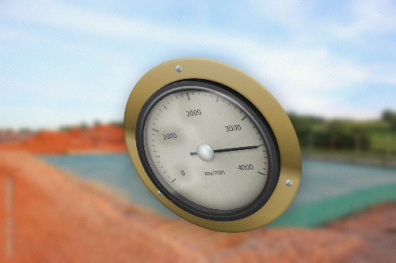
value=3500 unit=rpm
